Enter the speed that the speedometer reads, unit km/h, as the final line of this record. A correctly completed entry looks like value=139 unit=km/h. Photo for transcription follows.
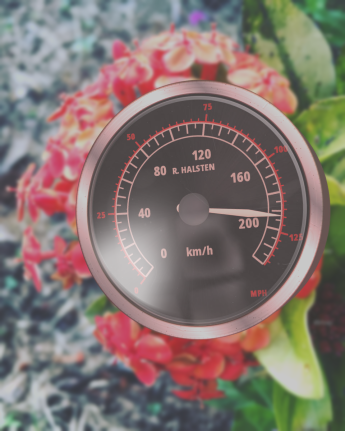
value=192.5 unit=km/h
